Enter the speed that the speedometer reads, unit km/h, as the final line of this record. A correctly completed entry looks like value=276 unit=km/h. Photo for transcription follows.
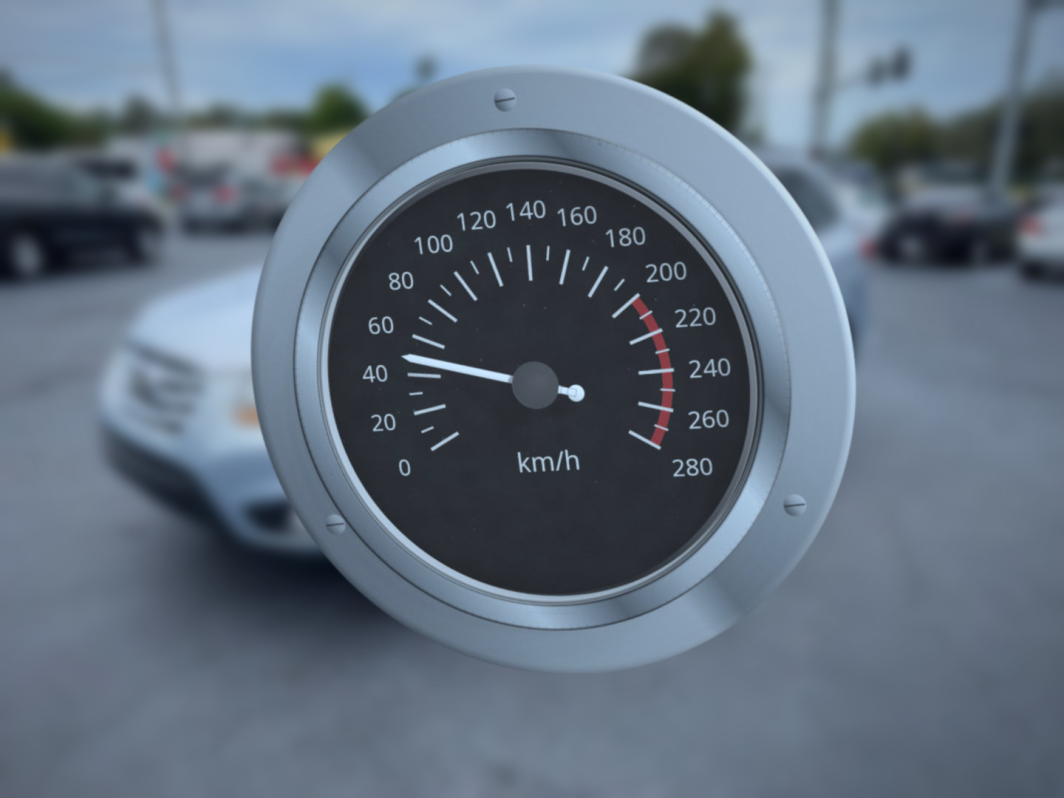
value=50 unit=km/h
